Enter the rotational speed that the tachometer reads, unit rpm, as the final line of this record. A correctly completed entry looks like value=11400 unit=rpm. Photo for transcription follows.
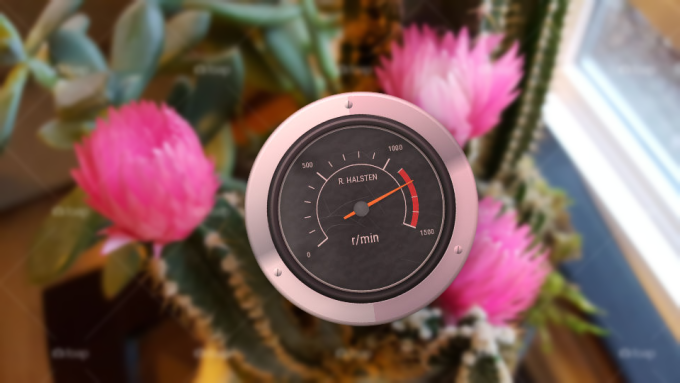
value=1200 unit=rpm
